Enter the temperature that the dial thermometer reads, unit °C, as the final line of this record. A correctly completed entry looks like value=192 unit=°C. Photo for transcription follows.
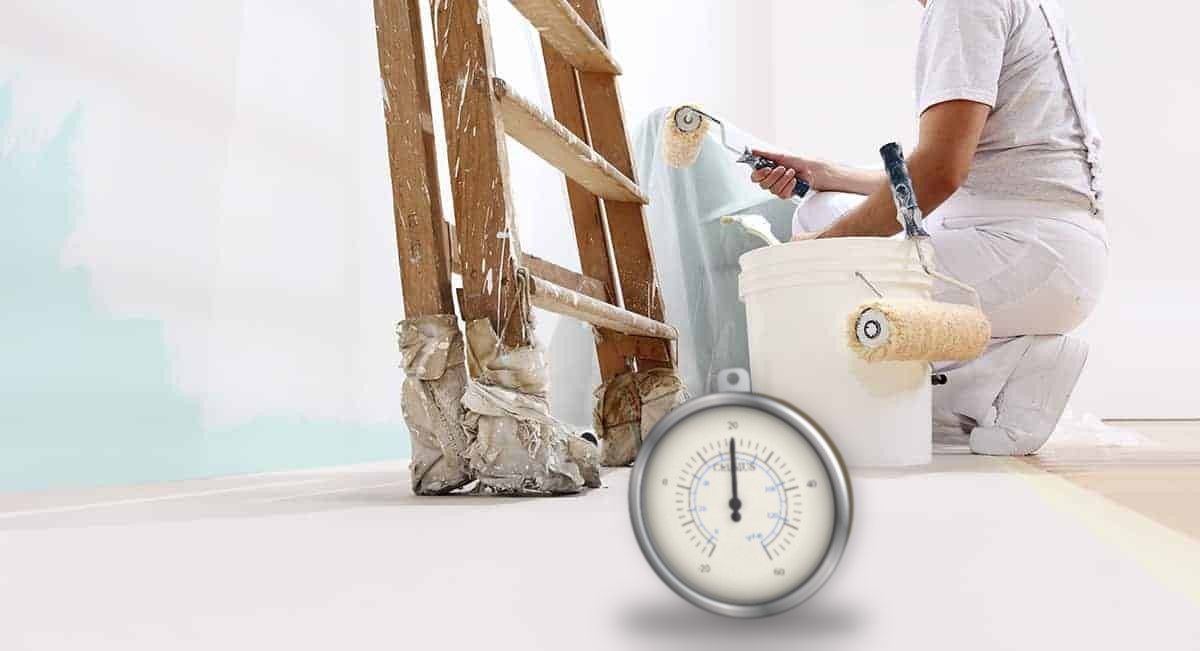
value=20 unit=°C
